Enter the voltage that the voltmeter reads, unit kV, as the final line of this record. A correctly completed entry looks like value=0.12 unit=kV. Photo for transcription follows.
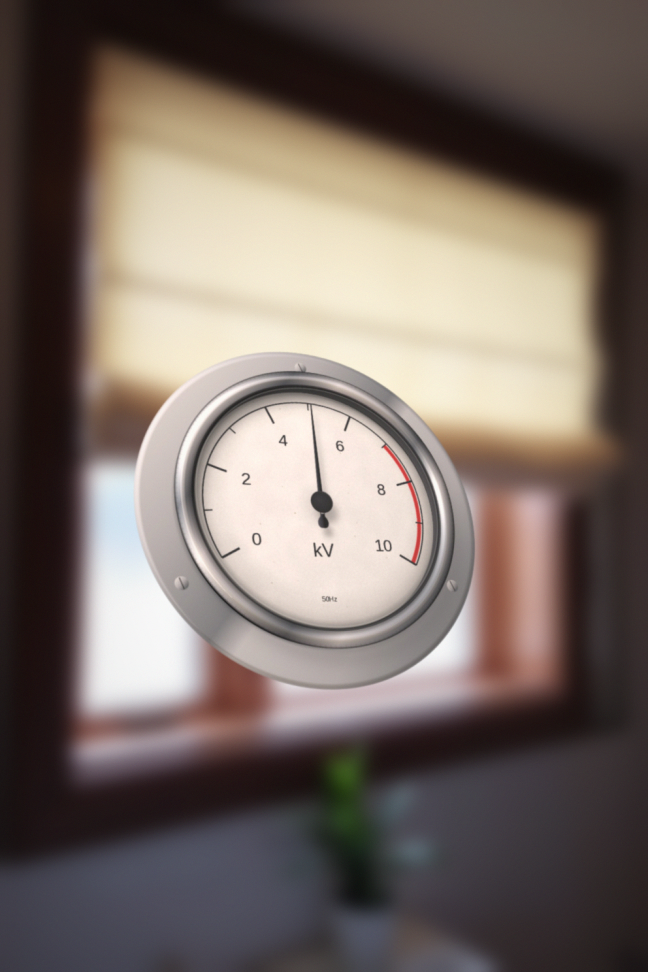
value=5 unit=kV
